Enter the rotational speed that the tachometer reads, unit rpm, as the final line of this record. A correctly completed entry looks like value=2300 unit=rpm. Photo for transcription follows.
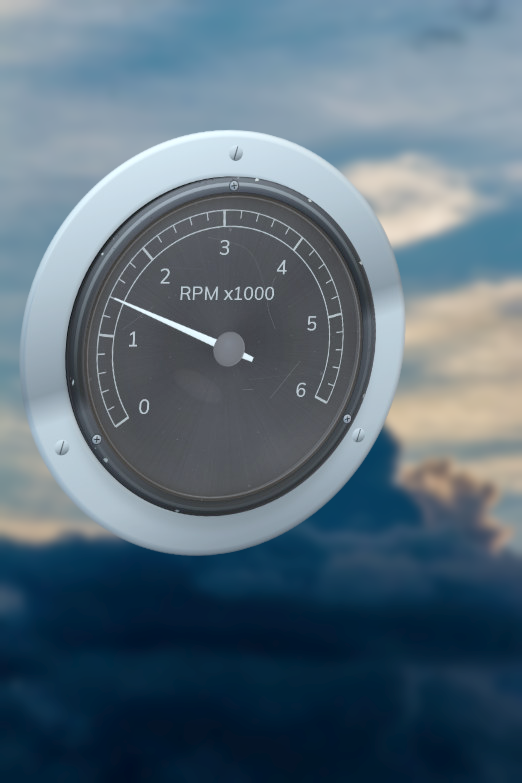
value=1400 unit=rpm
